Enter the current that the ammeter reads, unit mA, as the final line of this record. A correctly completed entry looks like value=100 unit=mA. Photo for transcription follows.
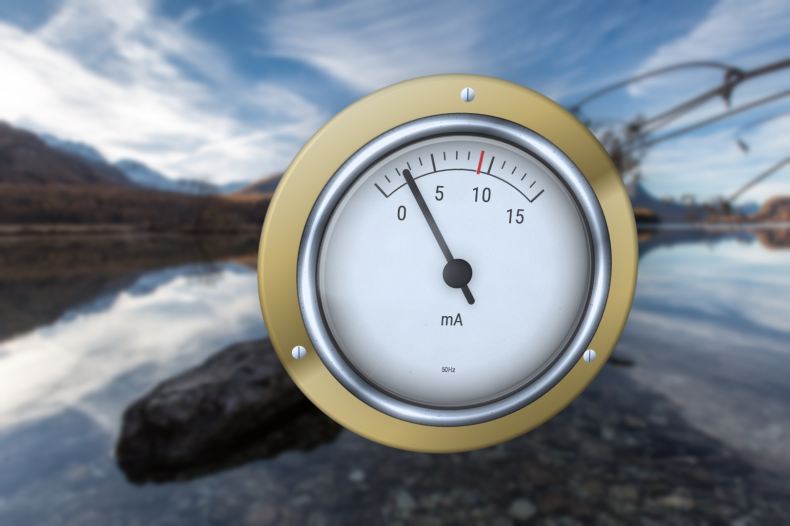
value=2.5 unit=mA
